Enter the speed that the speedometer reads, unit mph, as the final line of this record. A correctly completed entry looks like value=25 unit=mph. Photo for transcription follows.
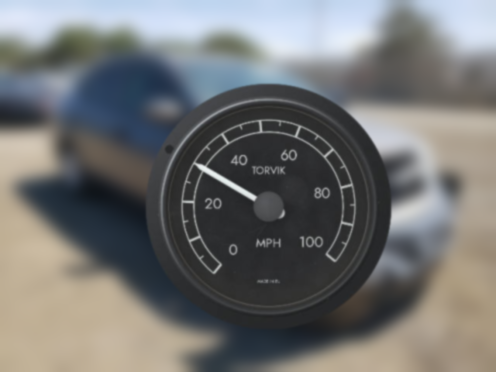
value=30 unit=mph
